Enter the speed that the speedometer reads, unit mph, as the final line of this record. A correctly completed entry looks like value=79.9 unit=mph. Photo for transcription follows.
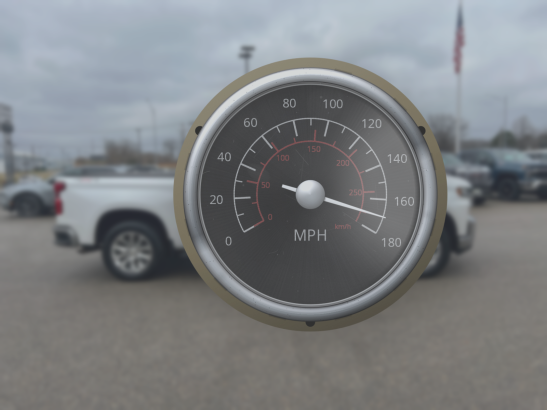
value=170 unit=mph
